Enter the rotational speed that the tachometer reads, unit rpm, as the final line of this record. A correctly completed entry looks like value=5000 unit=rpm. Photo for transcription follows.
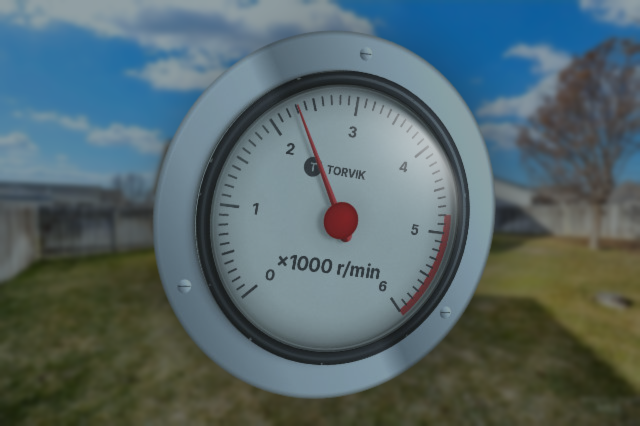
value=2300 unit=rpm
